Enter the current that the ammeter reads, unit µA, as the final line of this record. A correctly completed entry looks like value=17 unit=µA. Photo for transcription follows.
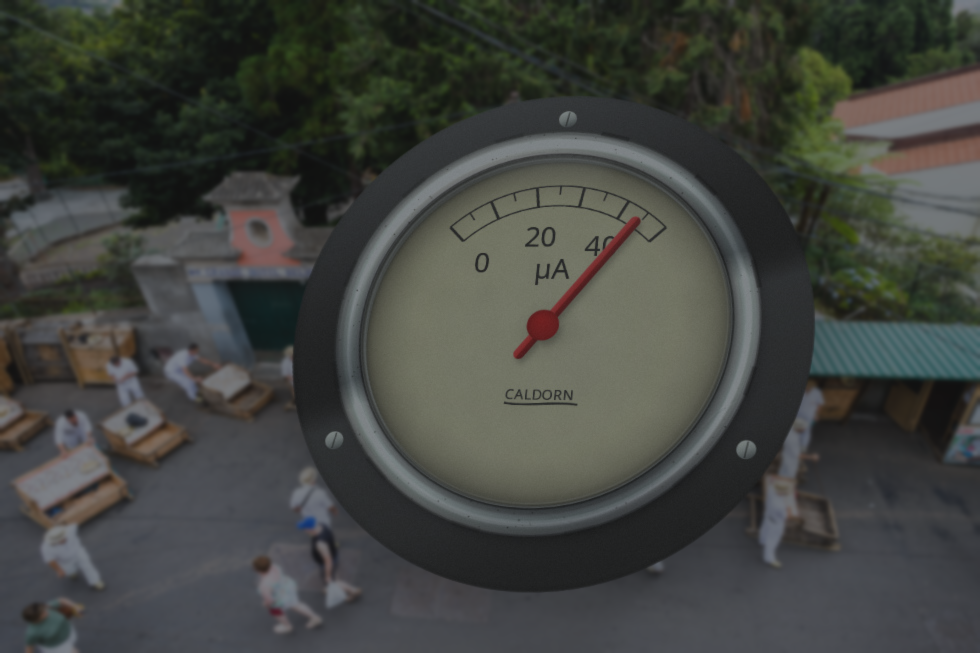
value=45 unit=µA
